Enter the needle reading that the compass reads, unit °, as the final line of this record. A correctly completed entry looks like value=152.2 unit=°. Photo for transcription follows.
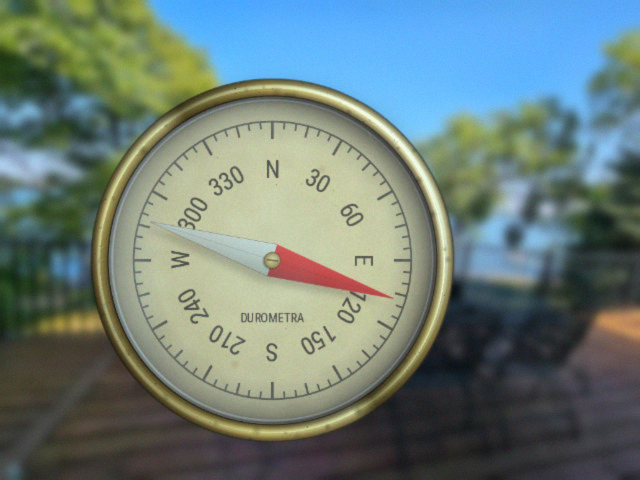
value=107.5 unit=°
